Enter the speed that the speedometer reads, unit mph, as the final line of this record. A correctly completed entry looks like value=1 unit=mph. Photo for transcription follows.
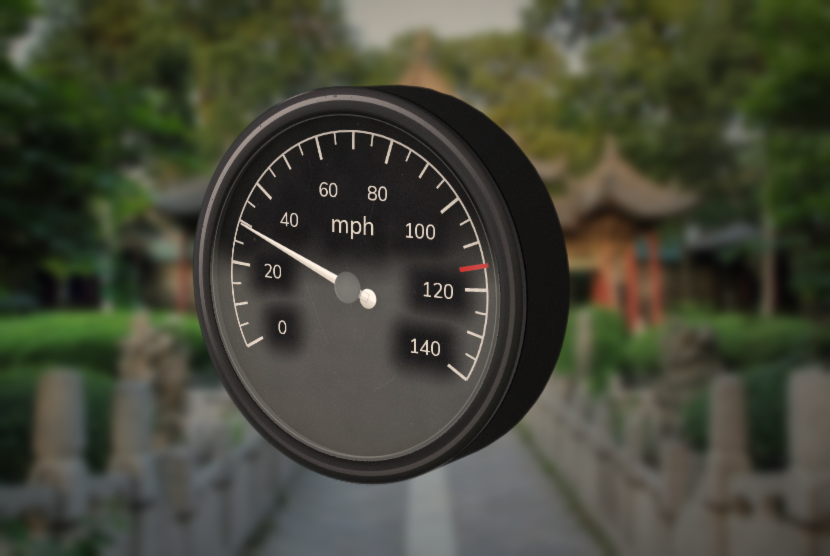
value=30 unit=mph
